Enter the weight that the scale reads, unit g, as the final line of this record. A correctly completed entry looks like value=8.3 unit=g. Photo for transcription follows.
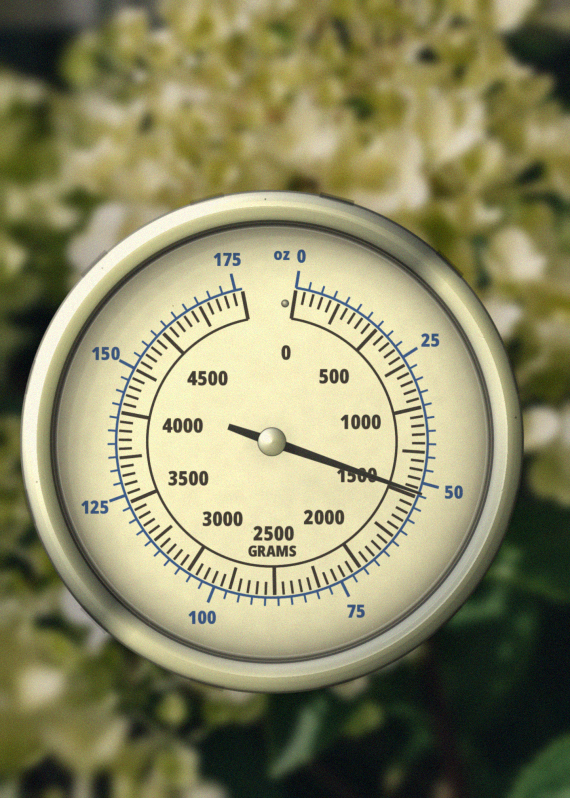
value=1475 unit=g
